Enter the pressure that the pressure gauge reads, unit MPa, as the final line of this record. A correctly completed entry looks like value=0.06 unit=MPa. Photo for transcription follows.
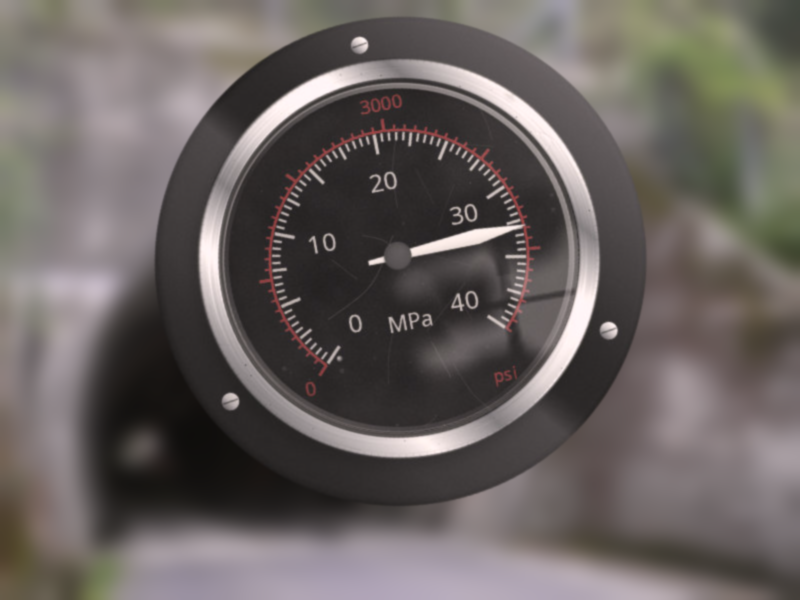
value=33 unit=MPa
